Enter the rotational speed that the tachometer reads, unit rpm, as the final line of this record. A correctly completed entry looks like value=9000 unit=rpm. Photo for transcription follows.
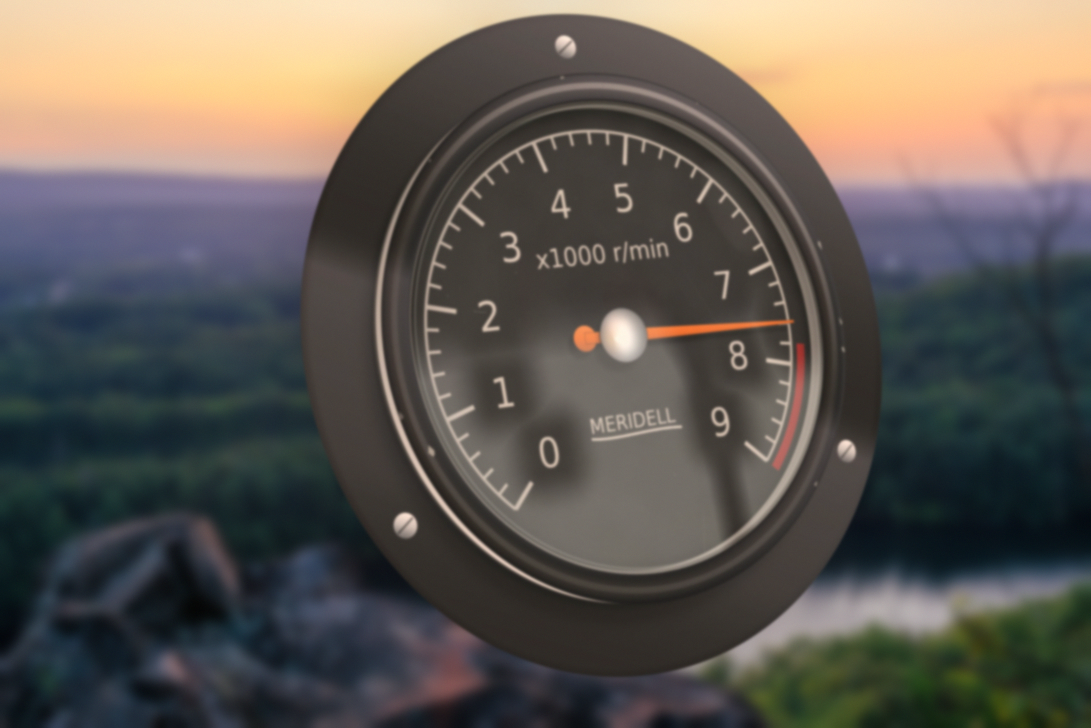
value=7600 unit=rpm
